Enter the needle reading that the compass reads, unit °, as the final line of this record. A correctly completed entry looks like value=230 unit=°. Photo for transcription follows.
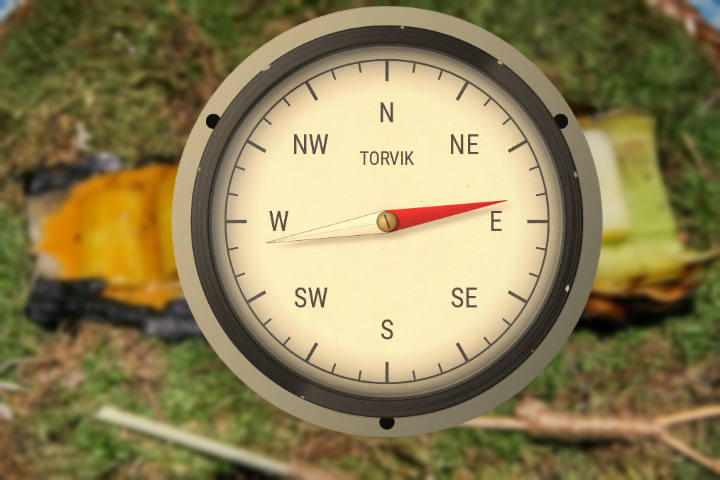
value=80 unit=°
